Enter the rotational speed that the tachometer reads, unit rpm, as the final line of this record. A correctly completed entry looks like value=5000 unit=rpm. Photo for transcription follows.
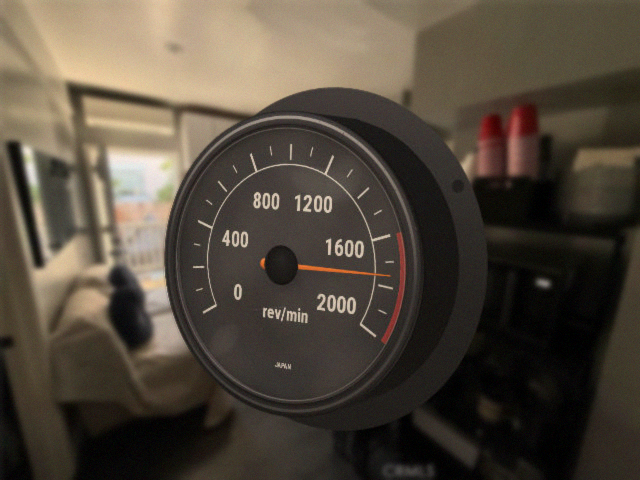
value=1750 unit=rpm
